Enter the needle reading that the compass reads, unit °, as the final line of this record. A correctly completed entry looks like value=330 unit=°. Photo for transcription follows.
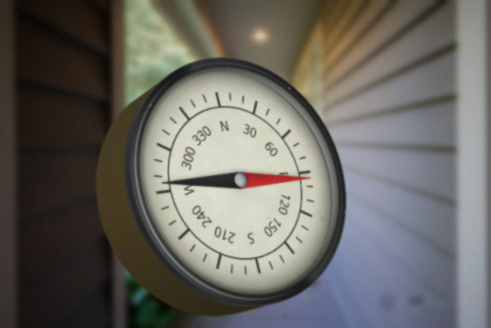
value=95 unit=°
